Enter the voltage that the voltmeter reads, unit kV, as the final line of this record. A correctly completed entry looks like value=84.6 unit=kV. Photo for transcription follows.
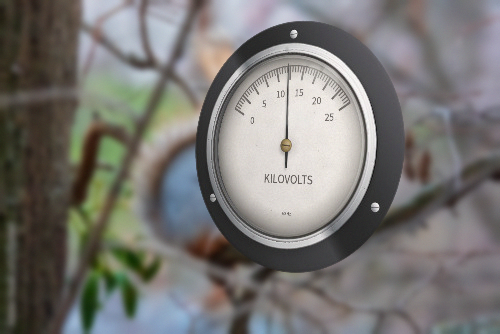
value=12.5 unit=kV
